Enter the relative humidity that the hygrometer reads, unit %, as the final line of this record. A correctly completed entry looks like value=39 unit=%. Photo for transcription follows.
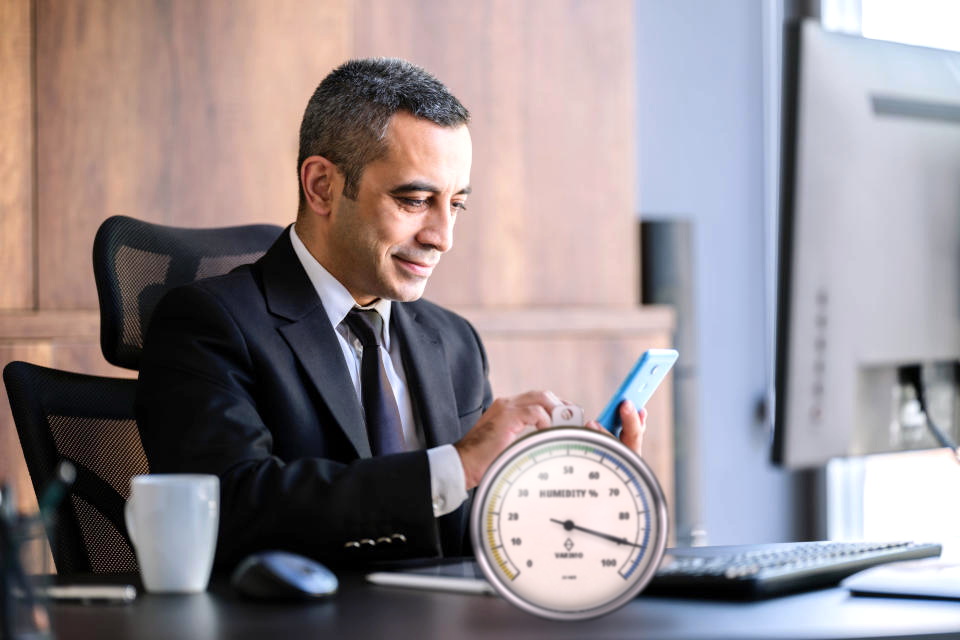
value=90 unit=%
